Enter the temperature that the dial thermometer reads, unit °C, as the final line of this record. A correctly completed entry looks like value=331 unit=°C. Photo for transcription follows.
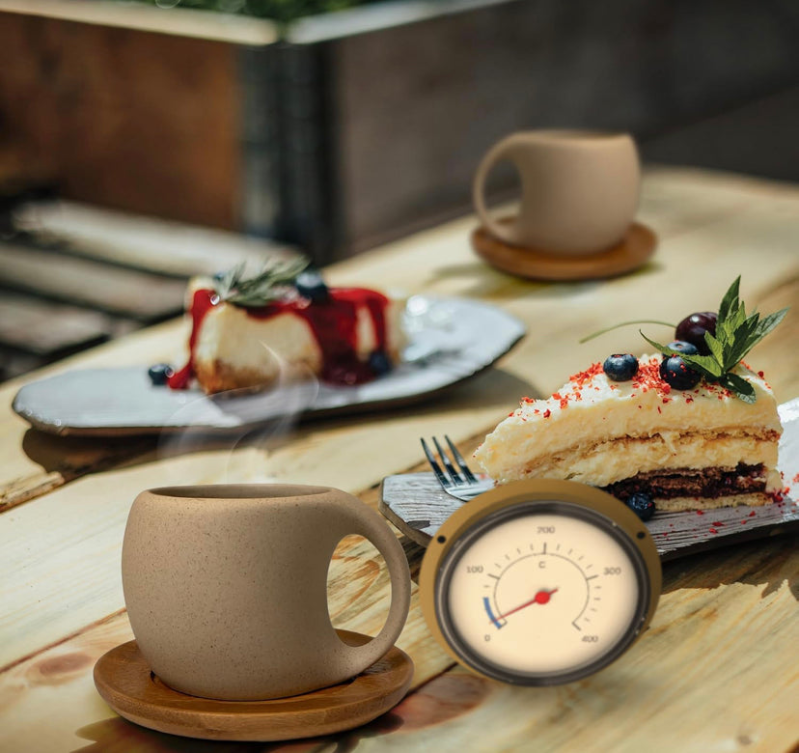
value=20 unit=°C
